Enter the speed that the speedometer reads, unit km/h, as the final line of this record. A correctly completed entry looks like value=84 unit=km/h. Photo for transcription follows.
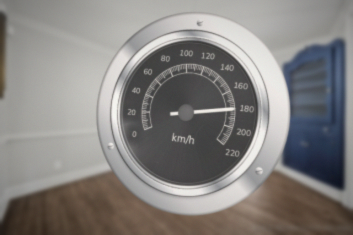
value=180 unit=km/h
